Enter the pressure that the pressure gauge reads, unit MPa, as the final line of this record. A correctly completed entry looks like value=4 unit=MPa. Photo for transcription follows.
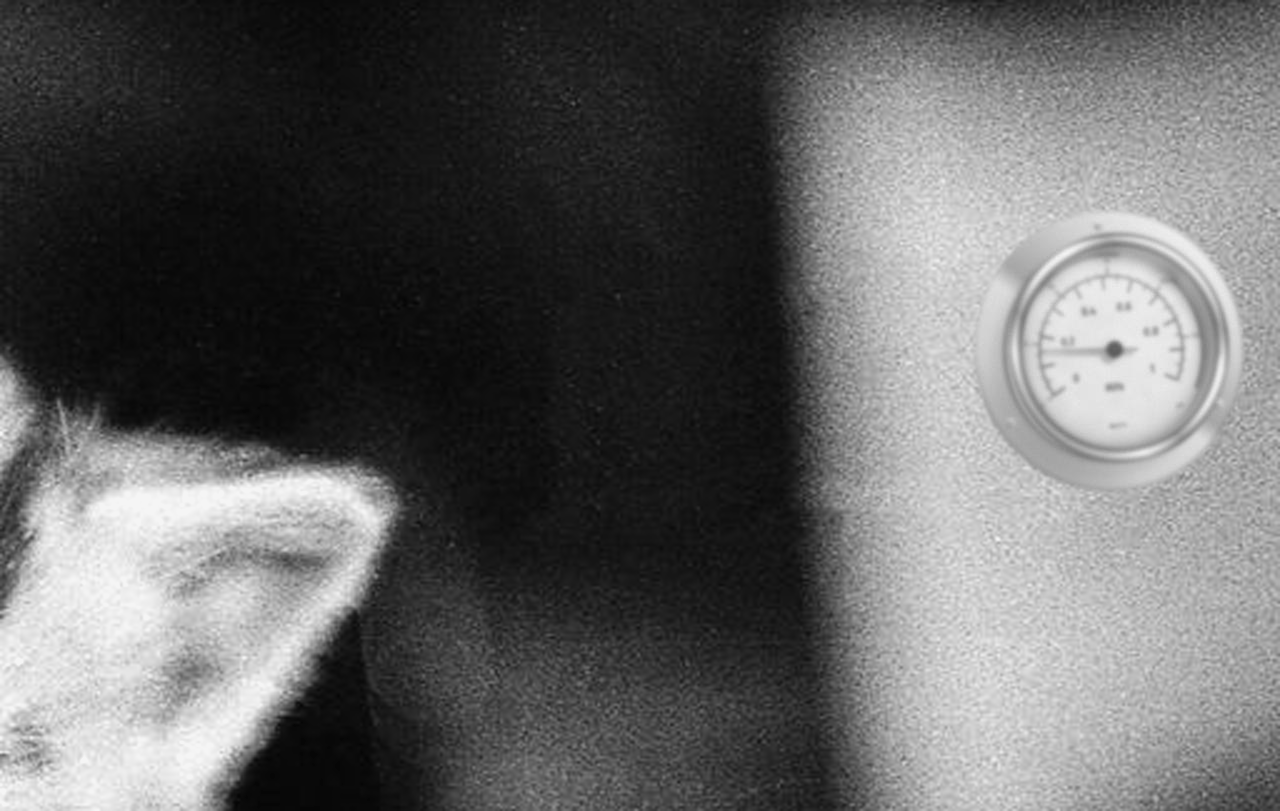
value=0.15 unit=MPa
